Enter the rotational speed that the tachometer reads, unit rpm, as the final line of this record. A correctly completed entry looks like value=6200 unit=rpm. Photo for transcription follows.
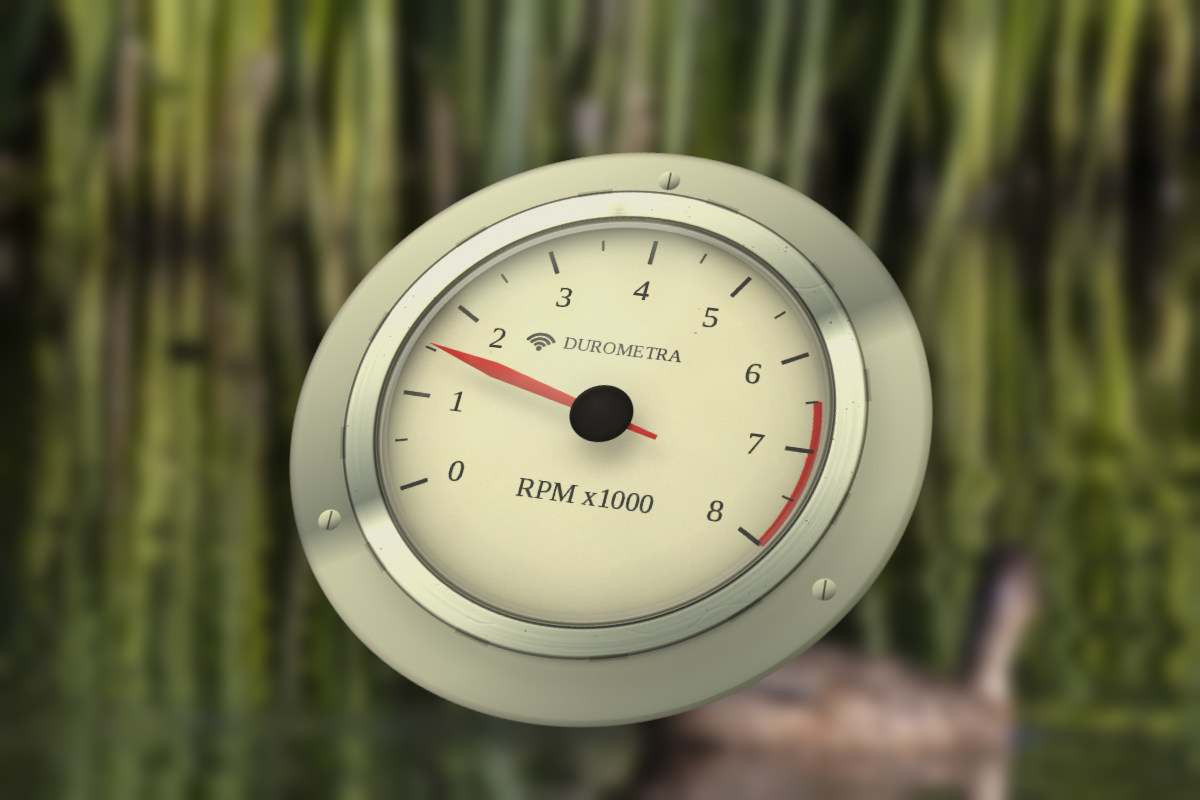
value=1500 unit=rpm
